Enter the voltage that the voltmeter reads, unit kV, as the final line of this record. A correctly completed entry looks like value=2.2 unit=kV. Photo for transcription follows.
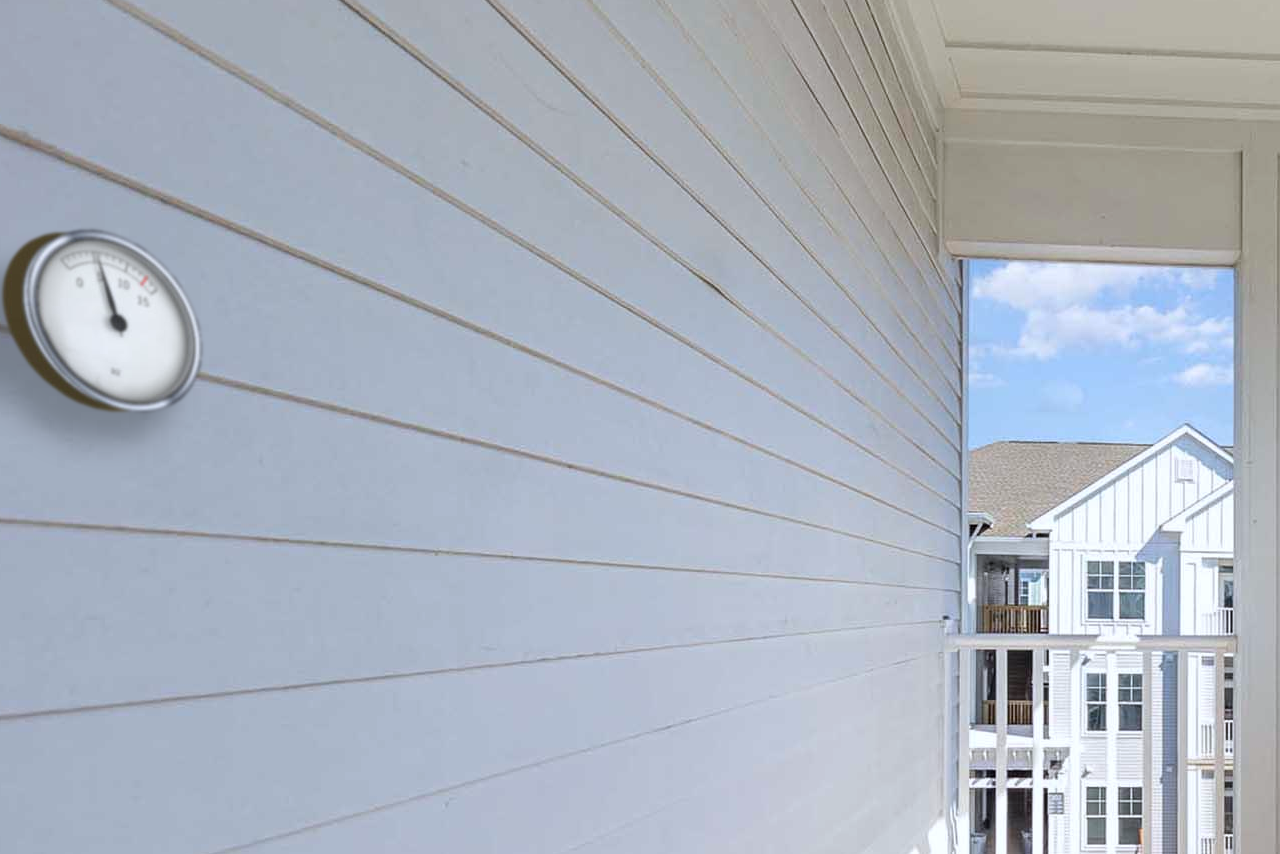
value=5 unit=kV
